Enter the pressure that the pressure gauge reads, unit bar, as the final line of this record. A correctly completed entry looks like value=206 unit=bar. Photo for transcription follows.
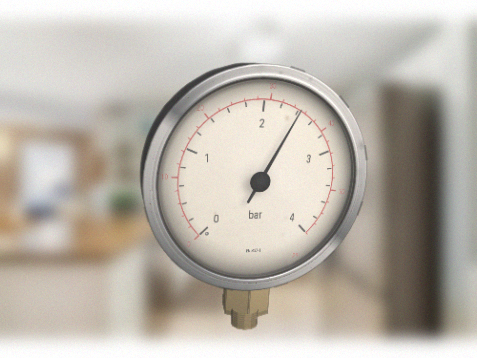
value=2.4 unit=bar
